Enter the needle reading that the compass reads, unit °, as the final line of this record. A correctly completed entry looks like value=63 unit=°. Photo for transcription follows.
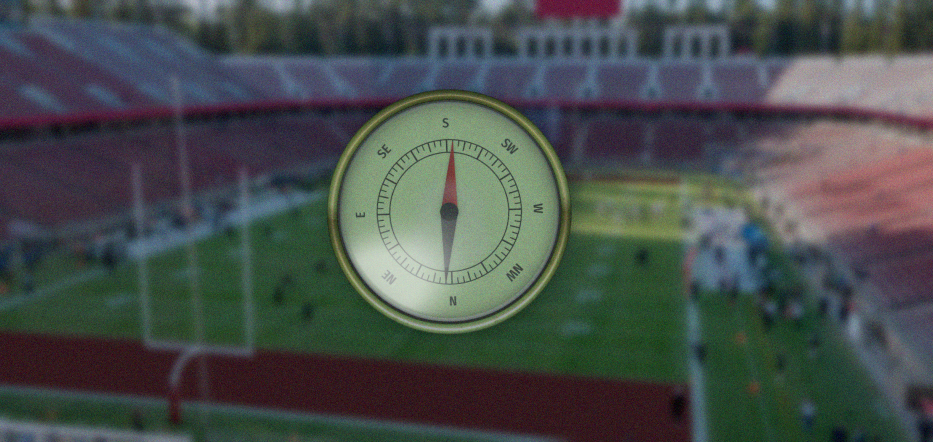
value=185 unit=°
